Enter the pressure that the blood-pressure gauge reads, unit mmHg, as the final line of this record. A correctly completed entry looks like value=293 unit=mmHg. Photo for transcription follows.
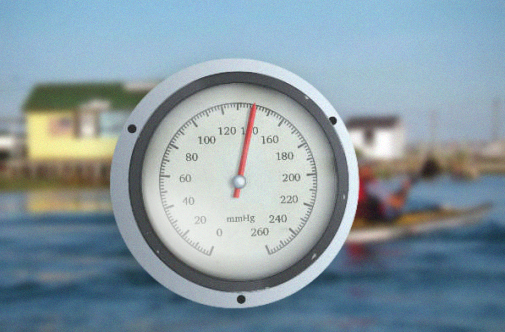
value=140 unit=mmHg
